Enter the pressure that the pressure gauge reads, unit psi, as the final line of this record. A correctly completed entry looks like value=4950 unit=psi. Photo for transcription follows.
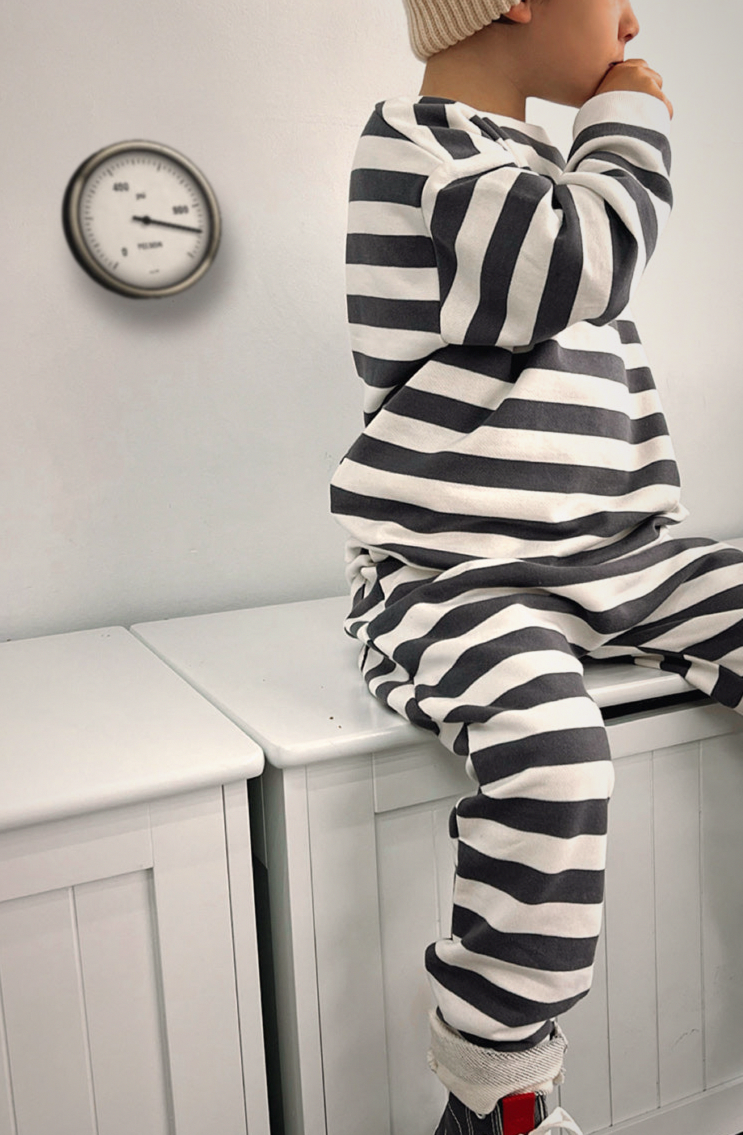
value=900 unit=psi
